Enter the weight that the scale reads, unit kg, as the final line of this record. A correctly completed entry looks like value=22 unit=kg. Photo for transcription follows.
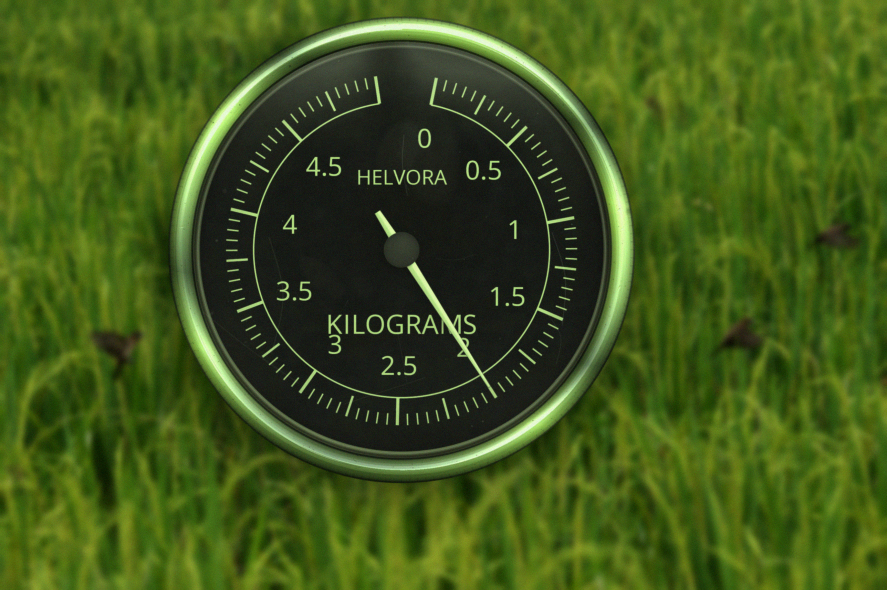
value=2 unit=kg
